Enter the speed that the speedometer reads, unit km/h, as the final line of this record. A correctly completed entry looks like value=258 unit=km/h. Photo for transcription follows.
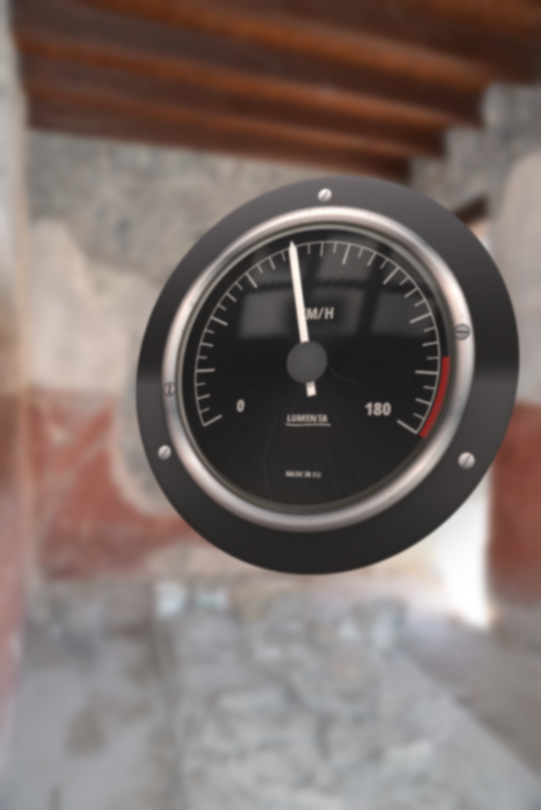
value=80 unit=km/h
